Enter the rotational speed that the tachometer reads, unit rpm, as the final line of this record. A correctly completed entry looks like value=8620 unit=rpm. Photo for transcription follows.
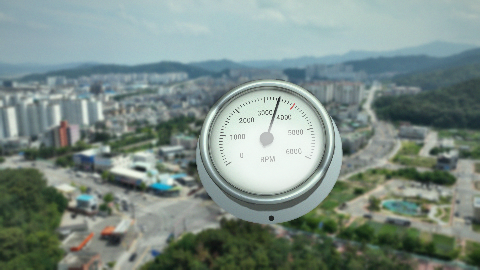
value=3500 unit=rpm
